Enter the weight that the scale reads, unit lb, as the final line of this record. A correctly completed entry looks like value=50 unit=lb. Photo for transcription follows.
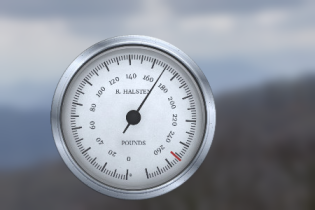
value=170 unit=lb
